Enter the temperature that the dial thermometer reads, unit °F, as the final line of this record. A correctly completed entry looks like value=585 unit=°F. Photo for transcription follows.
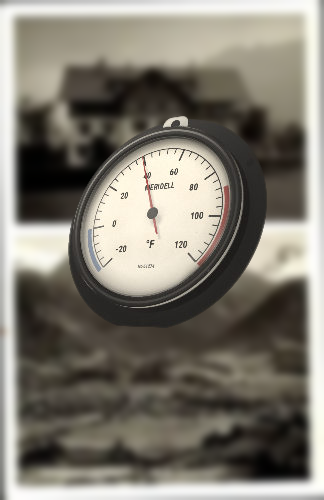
value=40 unit=°F
